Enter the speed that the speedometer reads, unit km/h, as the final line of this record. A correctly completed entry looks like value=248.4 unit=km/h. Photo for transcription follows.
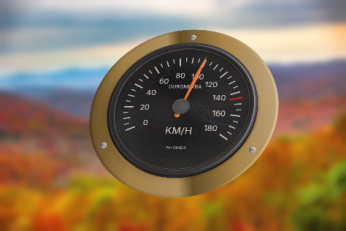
value=100 unit=km/h
